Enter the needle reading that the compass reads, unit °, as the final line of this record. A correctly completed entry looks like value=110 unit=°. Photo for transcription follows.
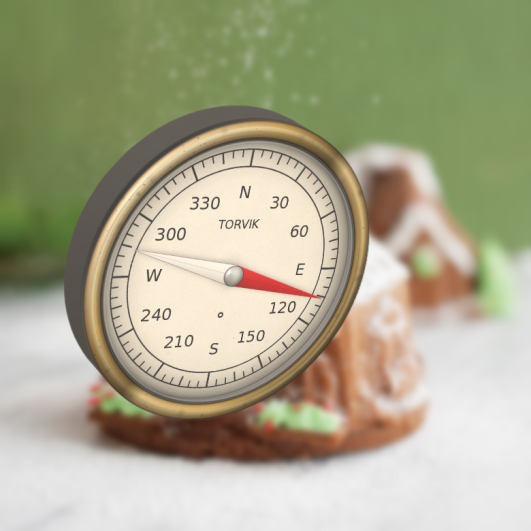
value=105 unit=°
